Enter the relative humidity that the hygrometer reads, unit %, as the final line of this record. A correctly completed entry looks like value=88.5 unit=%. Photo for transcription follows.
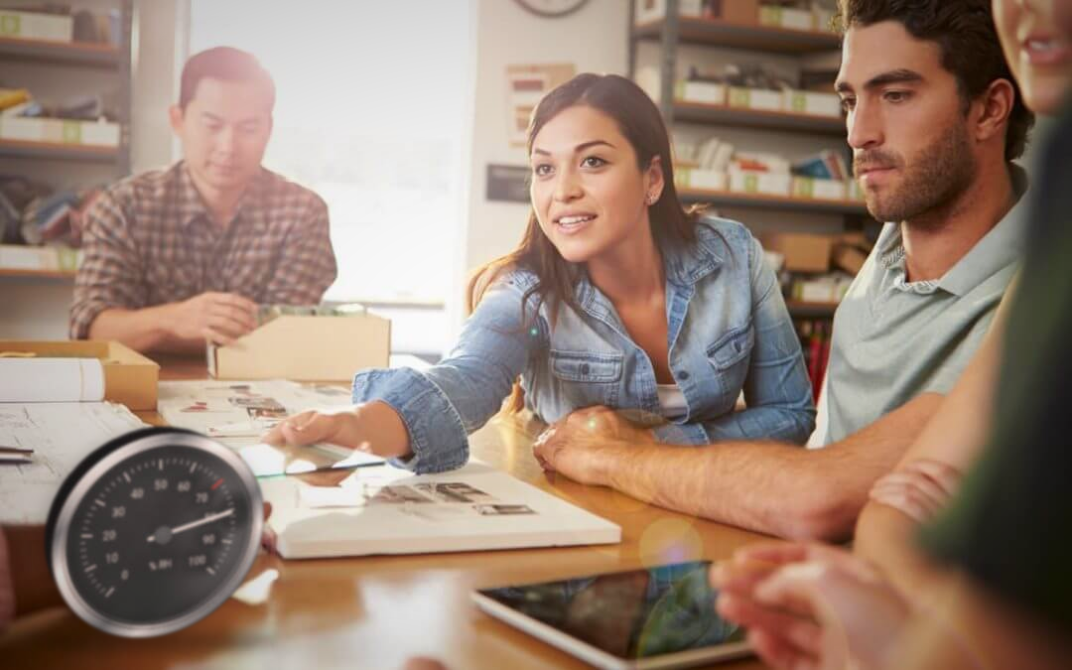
value=80 unit=%
